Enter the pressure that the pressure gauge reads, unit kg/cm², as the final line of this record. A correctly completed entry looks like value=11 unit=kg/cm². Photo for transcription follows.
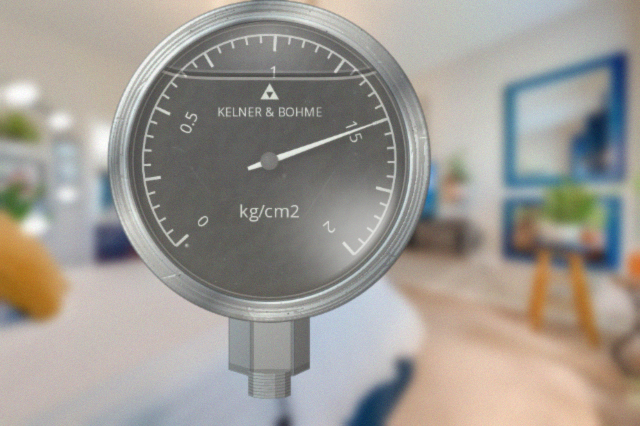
value=1.5 unit=kg/cm²
